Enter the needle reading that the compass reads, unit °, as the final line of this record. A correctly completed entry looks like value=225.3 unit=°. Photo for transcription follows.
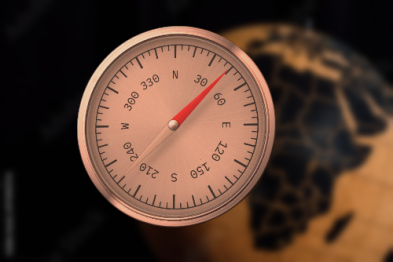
value=45 unit=°
